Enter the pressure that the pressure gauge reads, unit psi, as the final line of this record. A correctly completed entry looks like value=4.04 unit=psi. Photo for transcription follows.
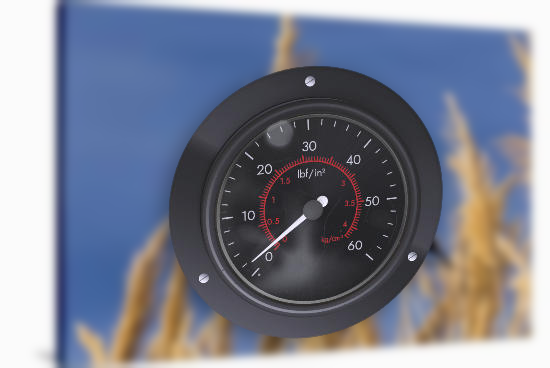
value=2 unit=psi
